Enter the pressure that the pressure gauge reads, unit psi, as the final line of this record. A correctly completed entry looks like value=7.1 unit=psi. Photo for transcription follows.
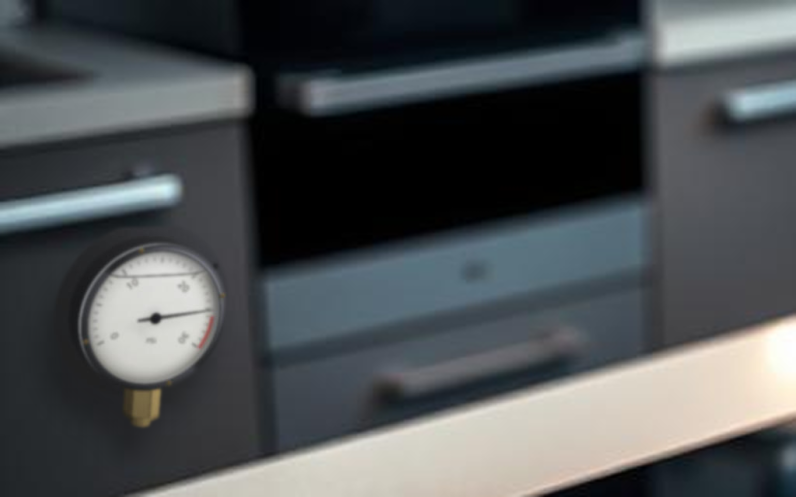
value=25 unit=psi
